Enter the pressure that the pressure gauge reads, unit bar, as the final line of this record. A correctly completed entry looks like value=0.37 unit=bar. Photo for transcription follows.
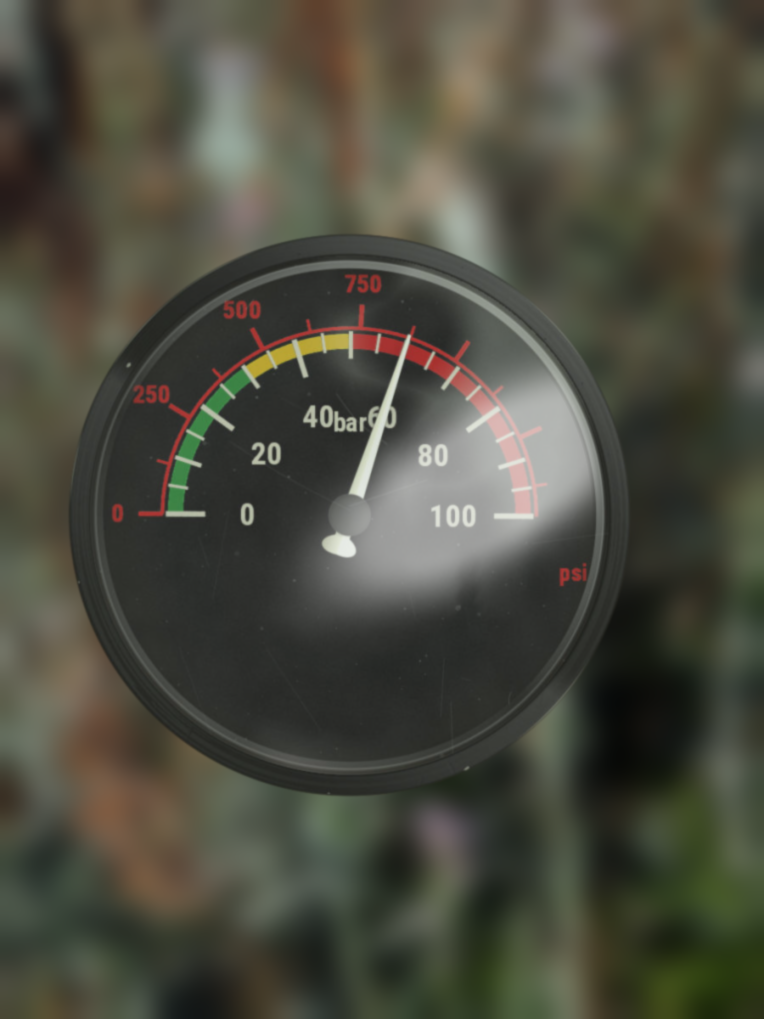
value=60 unit=bar
